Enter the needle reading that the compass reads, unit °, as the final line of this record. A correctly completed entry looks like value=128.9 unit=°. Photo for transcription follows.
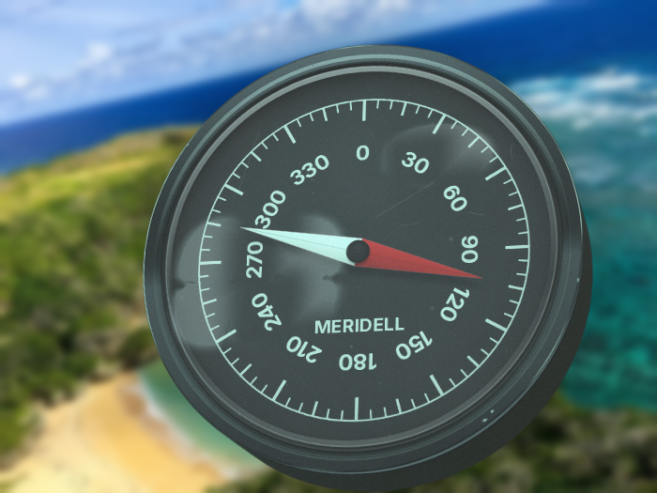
value=105 unit=°
